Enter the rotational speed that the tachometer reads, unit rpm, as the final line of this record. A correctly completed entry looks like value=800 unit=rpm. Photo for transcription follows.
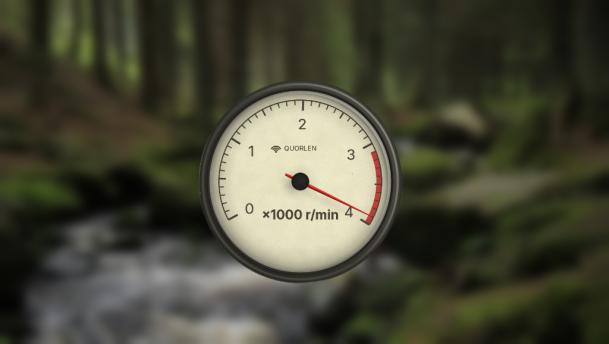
value=3900 unit=rpm
